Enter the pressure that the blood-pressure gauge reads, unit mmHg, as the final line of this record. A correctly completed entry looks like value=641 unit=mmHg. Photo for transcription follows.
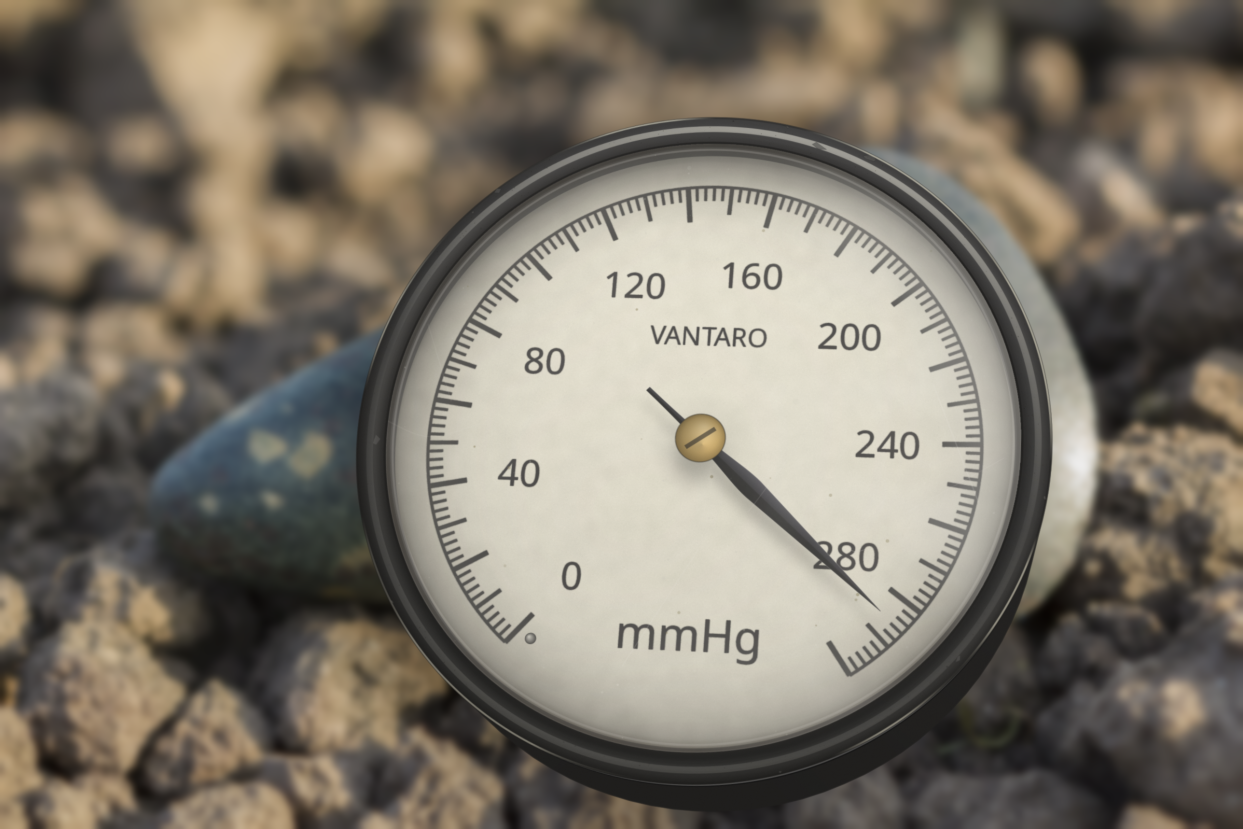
value=286 unit=mmHg
